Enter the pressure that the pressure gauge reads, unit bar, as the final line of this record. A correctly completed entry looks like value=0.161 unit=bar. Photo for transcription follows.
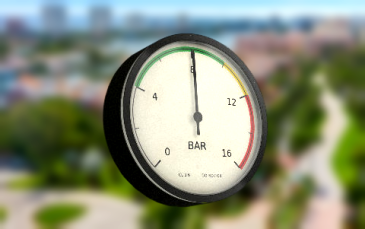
value=8 unit=bar
